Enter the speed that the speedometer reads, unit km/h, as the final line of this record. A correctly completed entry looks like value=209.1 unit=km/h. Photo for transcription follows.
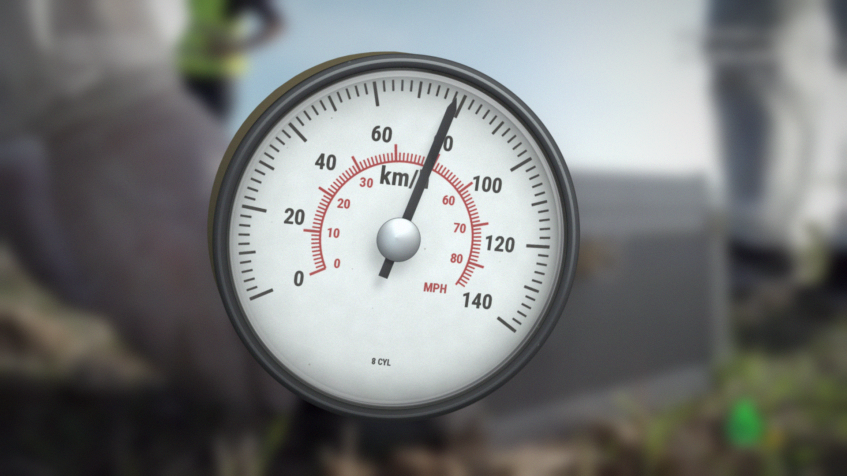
value=78 unit=km/h
